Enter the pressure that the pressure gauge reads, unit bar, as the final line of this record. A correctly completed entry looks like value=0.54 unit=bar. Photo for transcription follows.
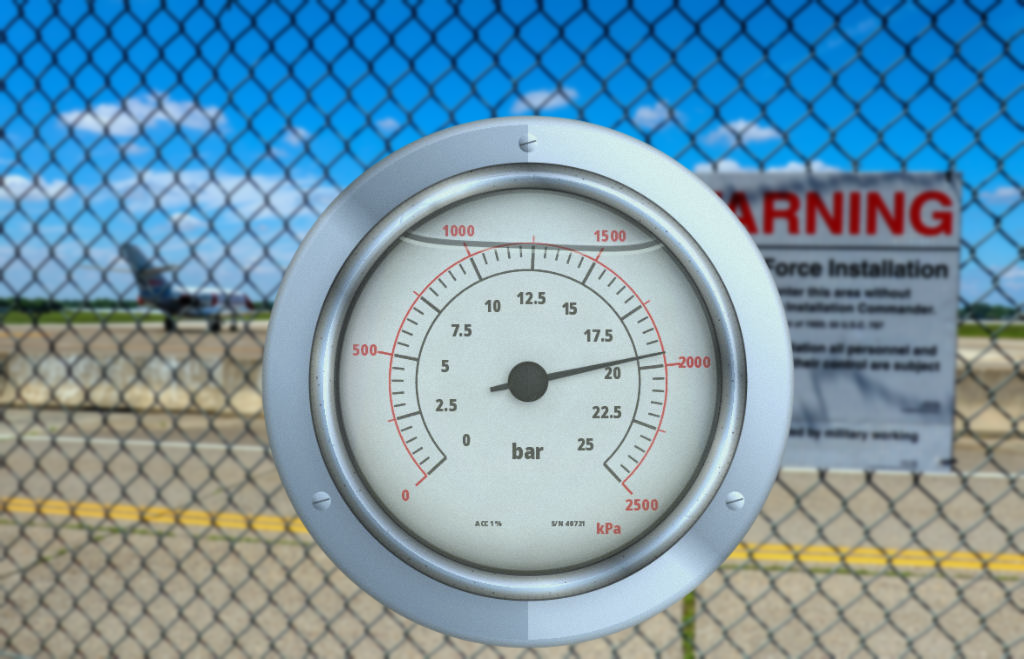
value=19.5 unit=bar
